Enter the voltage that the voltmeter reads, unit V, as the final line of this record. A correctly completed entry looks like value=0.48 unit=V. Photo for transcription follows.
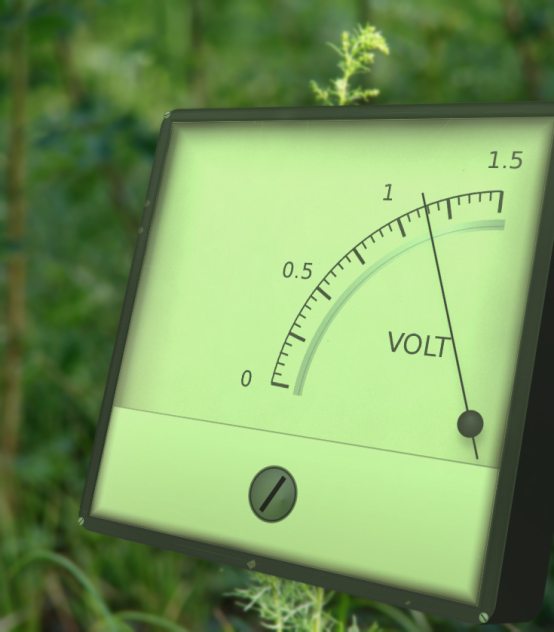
value=1.15 unit=V
